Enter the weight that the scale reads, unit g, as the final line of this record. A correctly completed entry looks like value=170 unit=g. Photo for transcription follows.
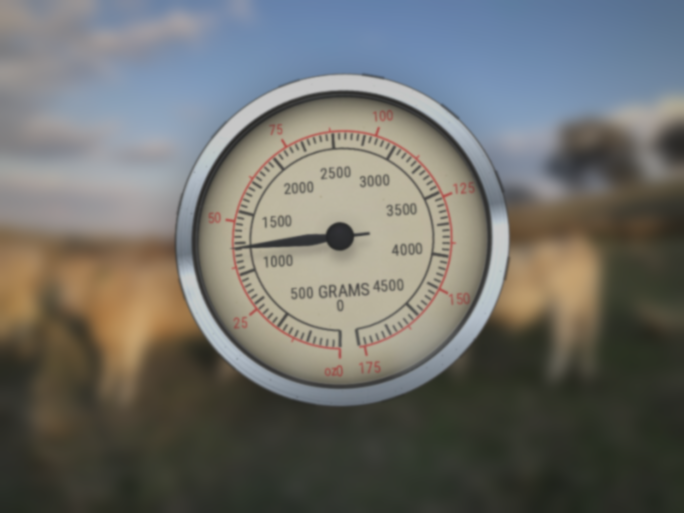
value=1200 unit=g
